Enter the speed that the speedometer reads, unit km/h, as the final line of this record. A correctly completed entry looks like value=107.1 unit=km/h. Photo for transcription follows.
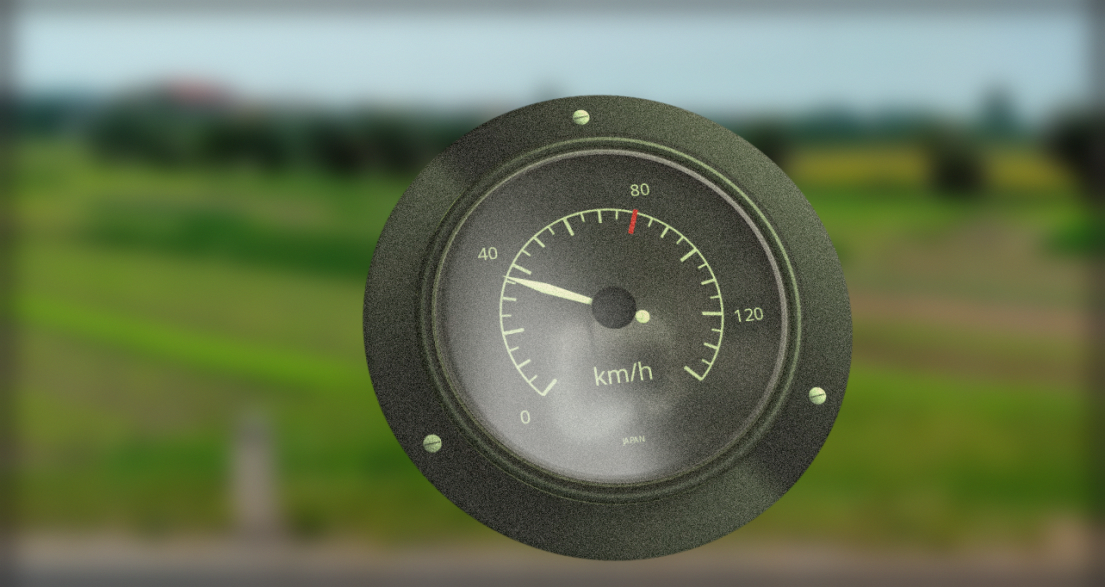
value=35 unit=km/h
